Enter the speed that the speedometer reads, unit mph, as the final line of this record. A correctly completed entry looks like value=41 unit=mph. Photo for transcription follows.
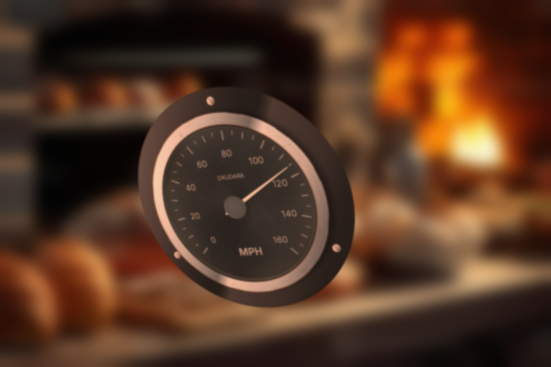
value=115 unit=mph
